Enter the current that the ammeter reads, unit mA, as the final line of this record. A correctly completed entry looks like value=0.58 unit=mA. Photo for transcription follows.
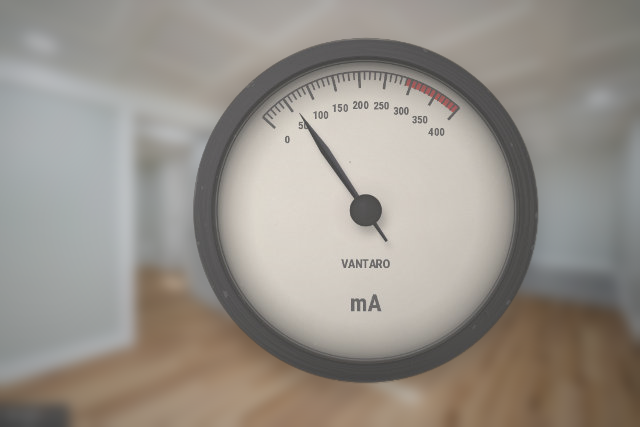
value=60 unit=mA
